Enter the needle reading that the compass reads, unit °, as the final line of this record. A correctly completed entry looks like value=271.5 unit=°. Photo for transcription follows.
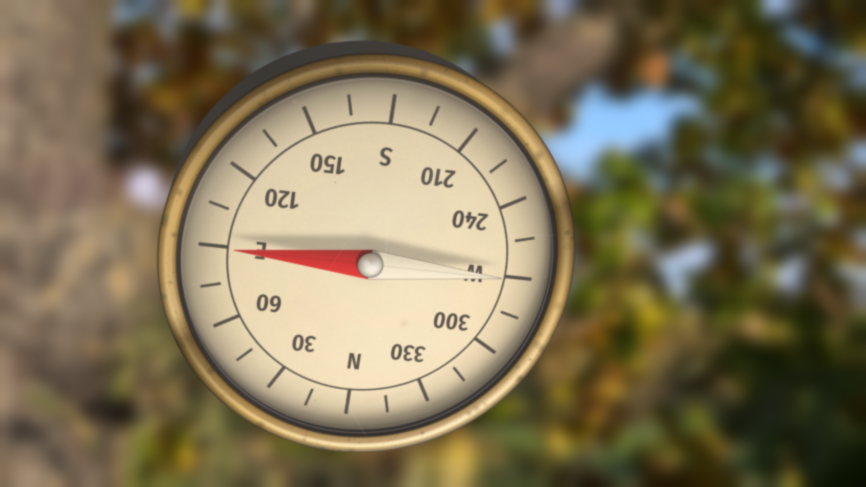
value=90 unit=°
